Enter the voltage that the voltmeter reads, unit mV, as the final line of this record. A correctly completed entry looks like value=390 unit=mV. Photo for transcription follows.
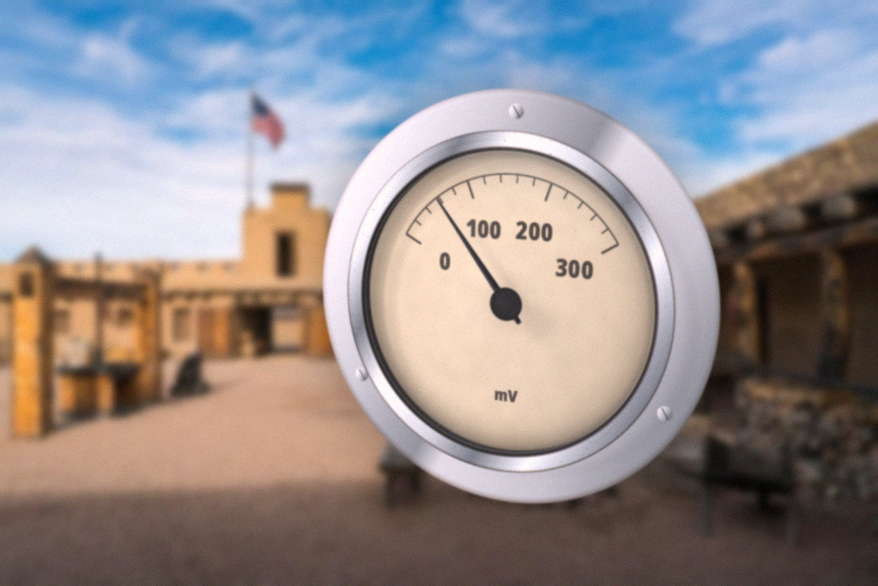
value=60 unit=mV
